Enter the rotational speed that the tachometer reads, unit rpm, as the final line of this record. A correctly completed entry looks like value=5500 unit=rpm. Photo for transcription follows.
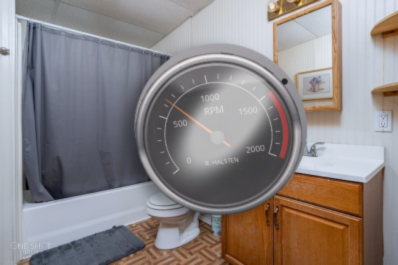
value=650 unit=rpm
